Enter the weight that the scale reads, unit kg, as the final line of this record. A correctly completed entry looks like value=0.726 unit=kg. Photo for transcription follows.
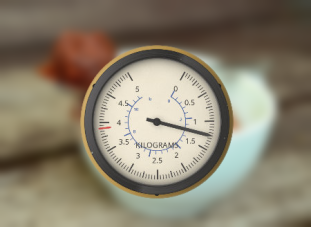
value=1.25 unit=kg
